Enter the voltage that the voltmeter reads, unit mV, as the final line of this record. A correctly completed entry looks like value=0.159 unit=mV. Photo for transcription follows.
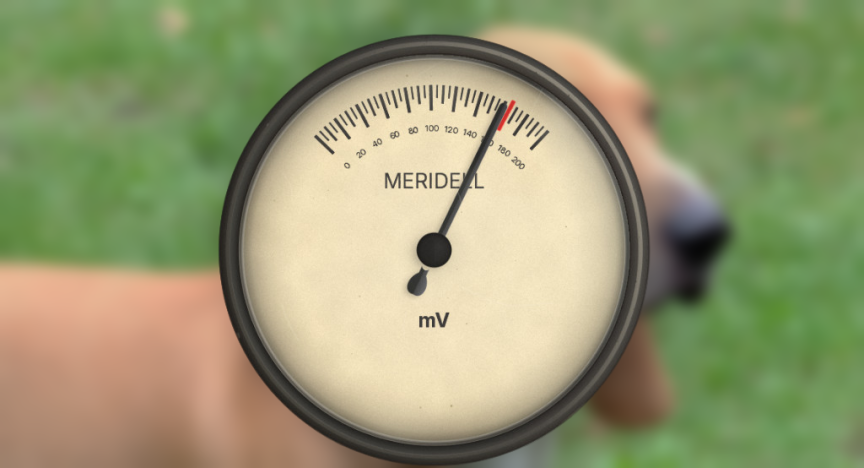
value=160 unit=mV
